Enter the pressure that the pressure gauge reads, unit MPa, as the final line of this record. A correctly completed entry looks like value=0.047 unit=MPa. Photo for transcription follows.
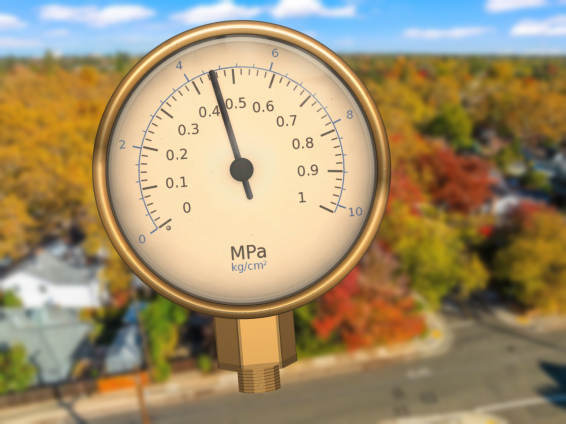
value=0.45 unit=MPa
